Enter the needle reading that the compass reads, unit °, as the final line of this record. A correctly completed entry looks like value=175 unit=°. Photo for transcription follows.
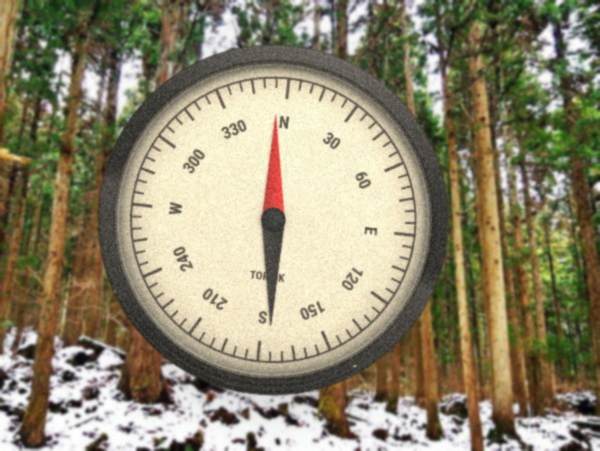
value=355 unit=°
